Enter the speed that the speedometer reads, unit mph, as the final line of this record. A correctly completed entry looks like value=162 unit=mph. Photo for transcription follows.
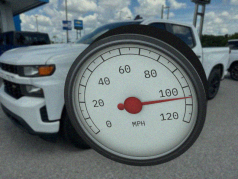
value=105 unit=mph
